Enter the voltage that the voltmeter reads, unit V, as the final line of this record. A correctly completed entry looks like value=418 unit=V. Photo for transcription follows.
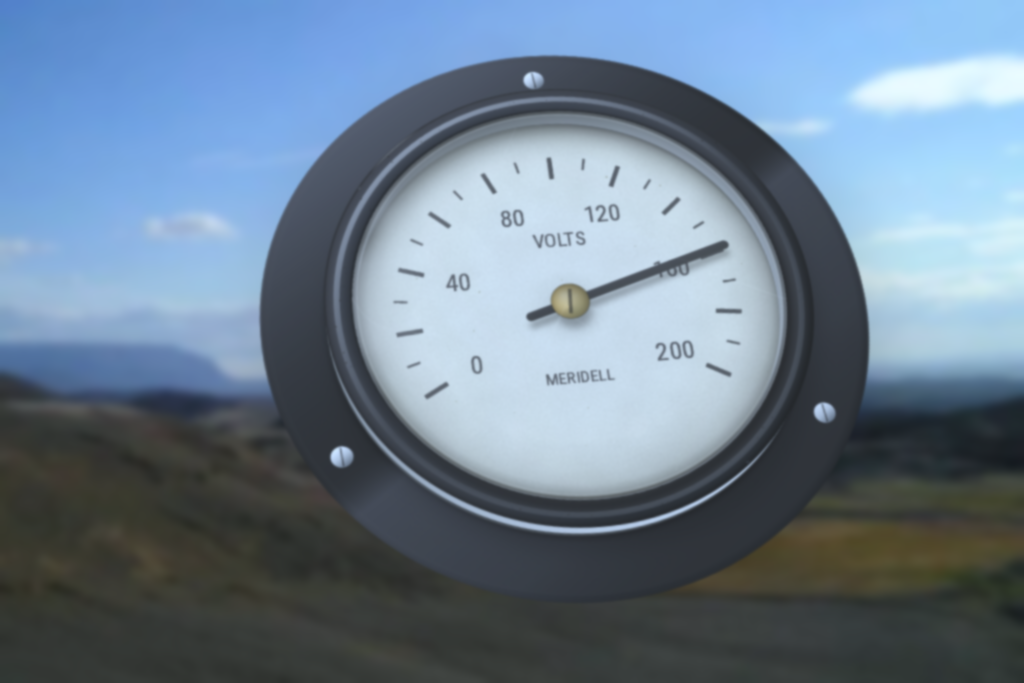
value=160 unit=V
